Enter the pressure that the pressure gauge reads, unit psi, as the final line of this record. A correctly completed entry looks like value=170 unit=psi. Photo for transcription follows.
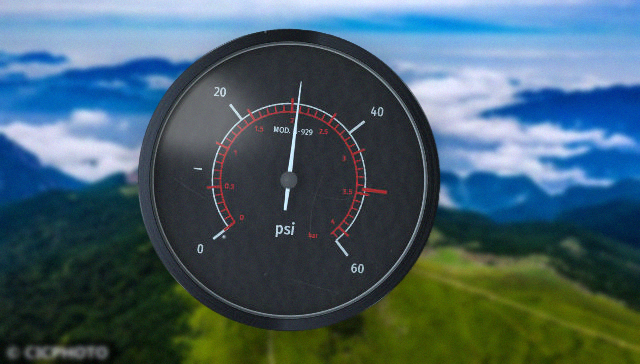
value=30 unit=psi
